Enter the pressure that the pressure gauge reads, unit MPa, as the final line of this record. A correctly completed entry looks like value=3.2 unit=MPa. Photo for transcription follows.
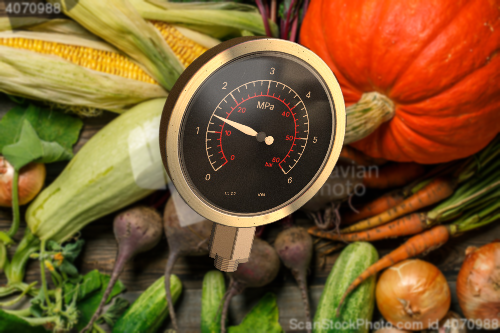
value=1.4 unit=MPa
